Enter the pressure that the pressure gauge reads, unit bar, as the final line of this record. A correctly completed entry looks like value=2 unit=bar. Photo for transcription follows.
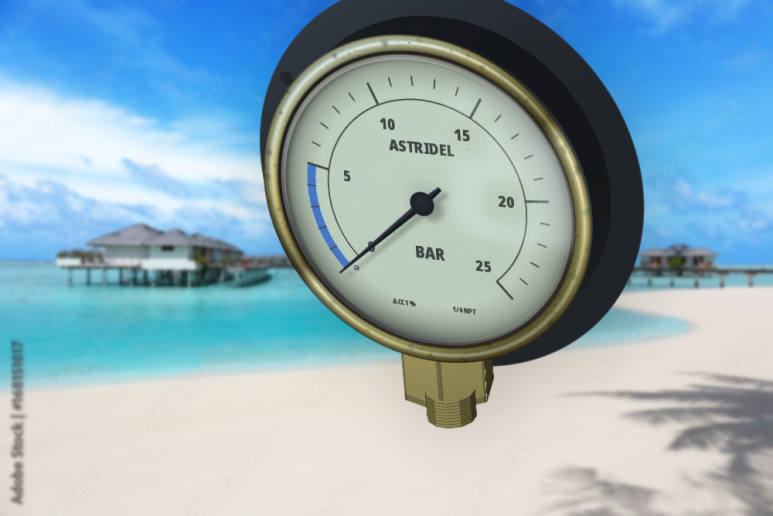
value=0 unit=bar
